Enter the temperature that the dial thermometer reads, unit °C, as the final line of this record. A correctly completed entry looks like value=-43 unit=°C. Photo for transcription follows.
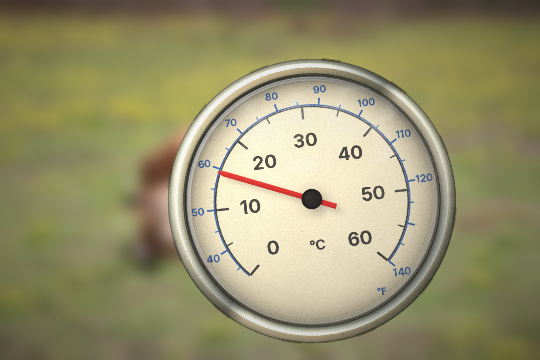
value=15 unit=°C
